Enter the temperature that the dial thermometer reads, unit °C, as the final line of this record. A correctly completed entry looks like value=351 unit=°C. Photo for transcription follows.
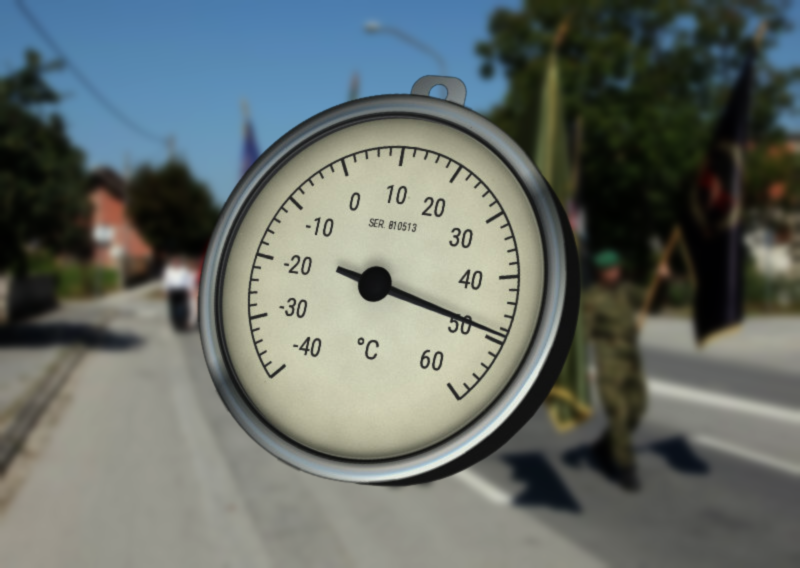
value=49 unit=°C
